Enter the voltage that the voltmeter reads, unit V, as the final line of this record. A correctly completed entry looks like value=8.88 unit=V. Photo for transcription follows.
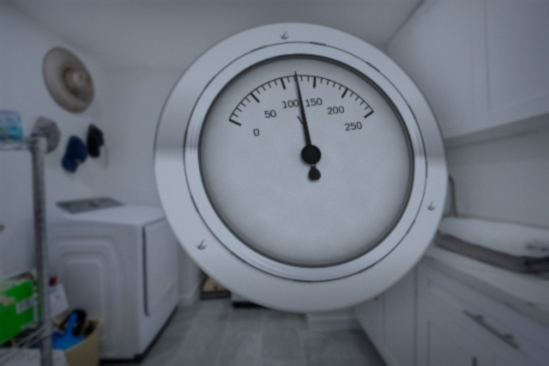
value=120 unit=V
